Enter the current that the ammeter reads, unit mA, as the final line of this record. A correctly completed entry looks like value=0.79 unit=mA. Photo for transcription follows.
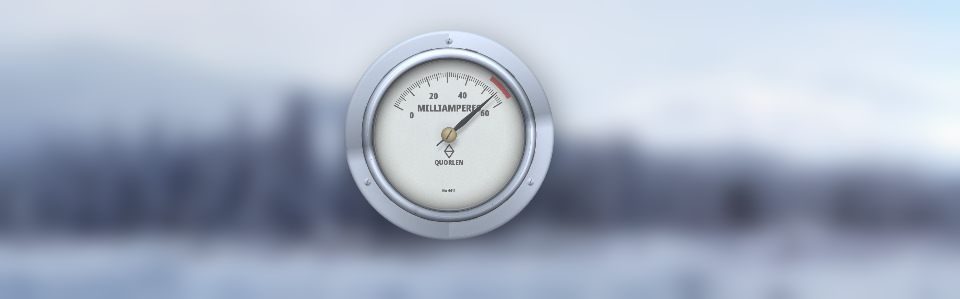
value=55 unit=mA
